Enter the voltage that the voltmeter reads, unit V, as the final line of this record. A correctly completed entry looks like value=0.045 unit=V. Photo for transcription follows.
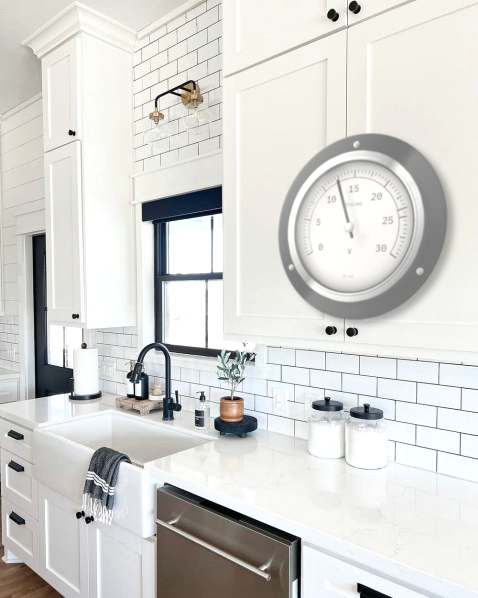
value=12.5 unit=V
